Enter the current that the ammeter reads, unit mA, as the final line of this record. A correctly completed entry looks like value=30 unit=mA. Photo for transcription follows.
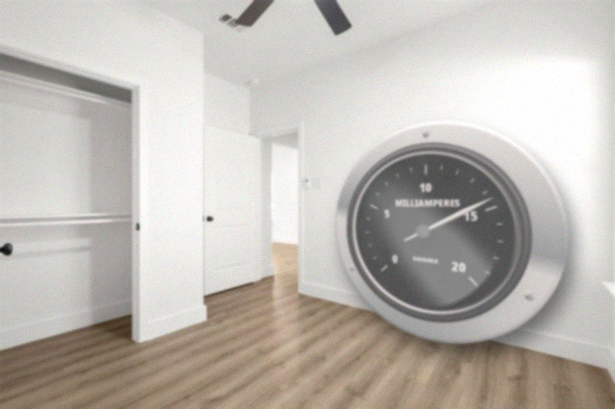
value=14.5 unit=mA
